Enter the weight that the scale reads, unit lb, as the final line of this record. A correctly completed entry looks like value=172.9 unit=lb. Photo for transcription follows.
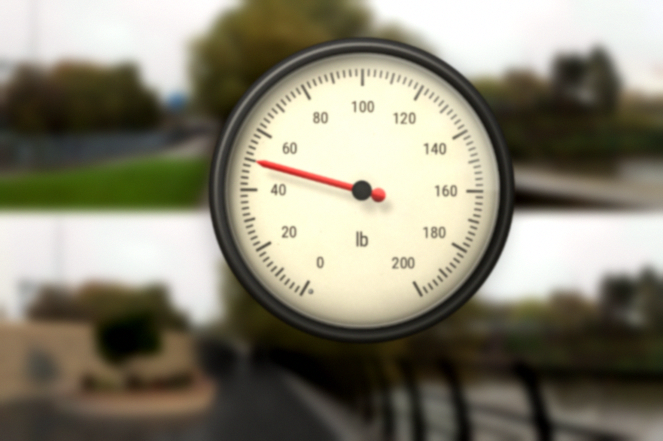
value=50 unit=lb
